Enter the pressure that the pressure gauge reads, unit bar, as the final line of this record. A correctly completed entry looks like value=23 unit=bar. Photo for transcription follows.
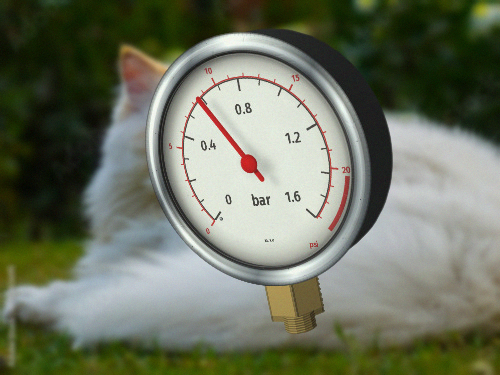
value=0.6 unit=bar
